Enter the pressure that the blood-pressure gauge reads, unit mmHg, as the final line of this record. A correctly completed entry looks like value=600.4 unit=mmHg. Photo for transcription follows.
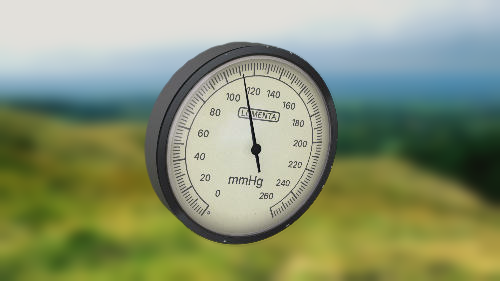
value=110 unit=mmHg
